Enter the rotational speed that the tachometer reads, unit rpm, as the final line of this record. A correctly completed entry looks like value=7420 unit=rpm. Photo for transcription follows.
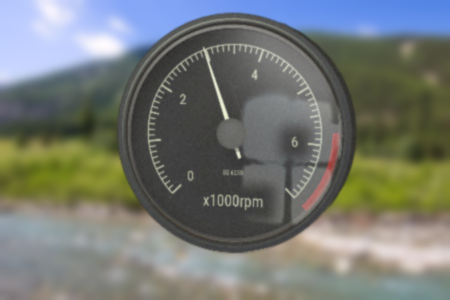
value=3000 unit=rpm
